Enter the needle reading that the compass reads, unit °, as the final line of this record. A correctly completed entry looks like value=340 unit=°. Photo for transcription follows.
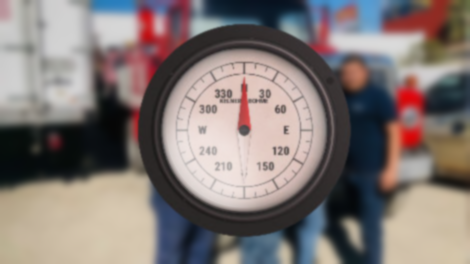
value=0 unit=°
